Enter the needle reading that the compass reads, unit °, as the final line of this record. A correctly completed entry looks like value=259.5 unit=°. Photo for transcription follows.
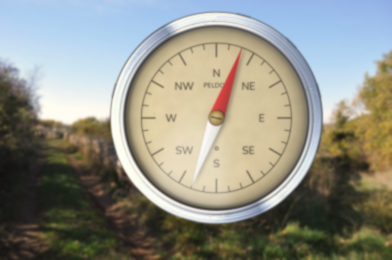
value=20 unit=°
